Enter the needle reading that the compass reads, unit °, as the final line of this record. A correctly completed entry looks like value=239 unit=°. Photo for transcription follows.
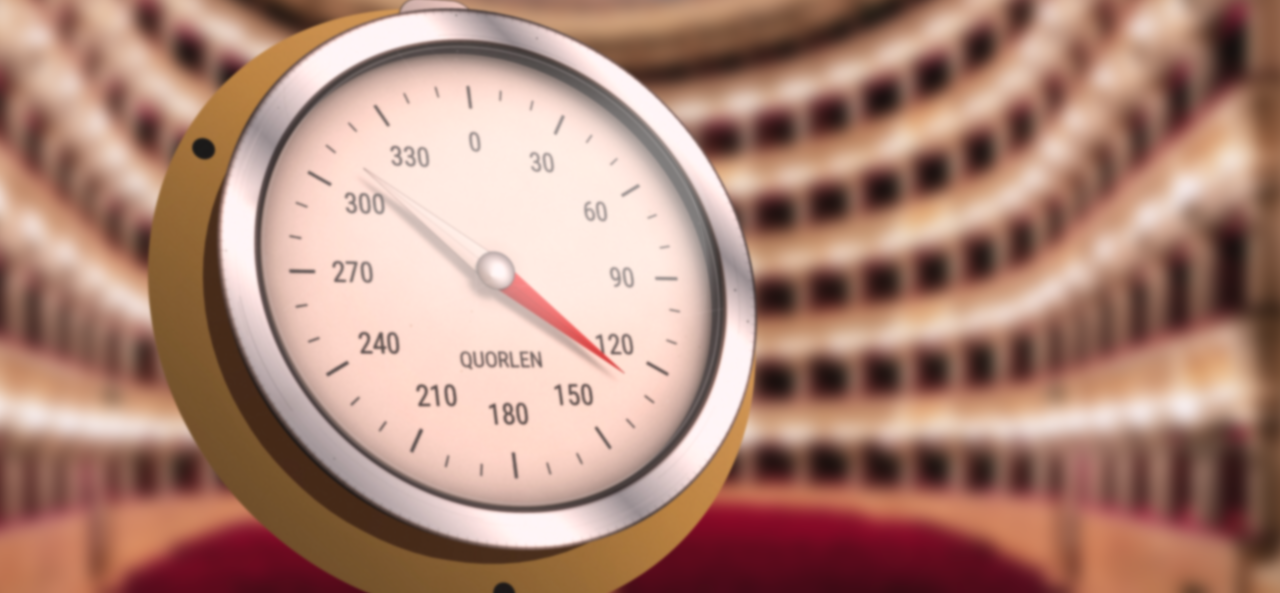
value=130 unit=°
